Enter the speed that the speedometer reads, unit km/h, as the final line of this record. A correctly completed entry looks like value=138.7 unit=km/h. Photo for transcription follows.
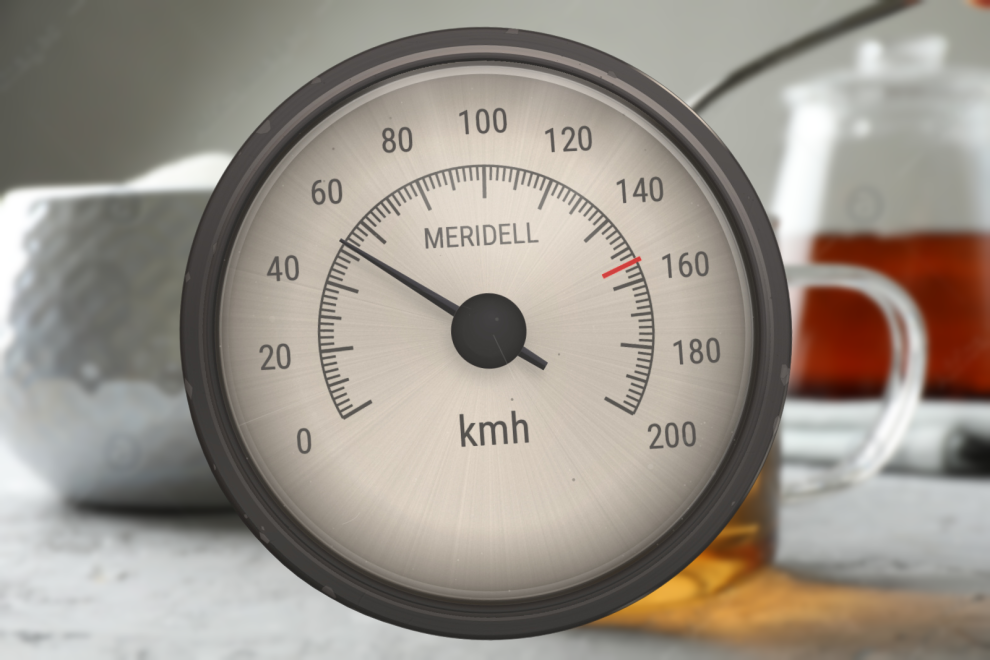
value=52 unit=km/h
